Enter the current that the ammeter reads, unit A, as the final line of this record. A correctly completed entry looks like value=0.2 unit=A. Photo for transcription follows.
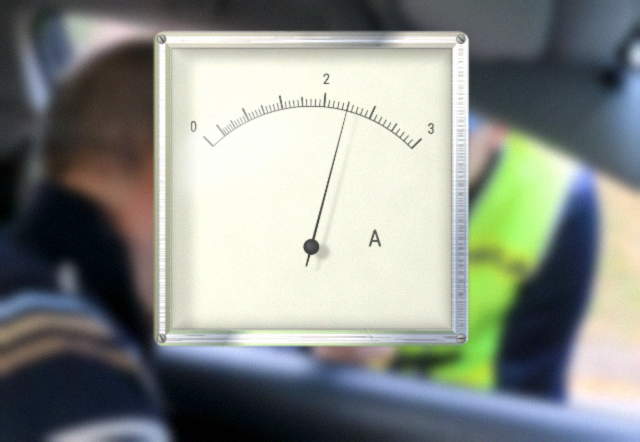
value=2.25 unit=A
